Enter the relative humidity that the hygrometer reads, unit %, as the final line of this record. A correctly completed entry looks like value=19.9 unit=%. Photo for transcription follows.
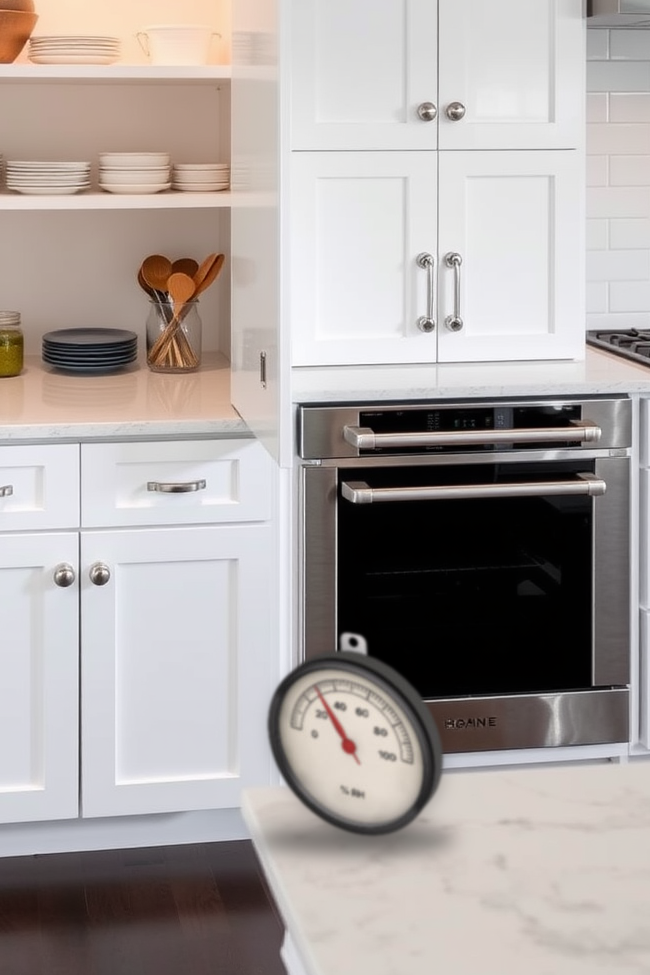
value=30 unit=%
